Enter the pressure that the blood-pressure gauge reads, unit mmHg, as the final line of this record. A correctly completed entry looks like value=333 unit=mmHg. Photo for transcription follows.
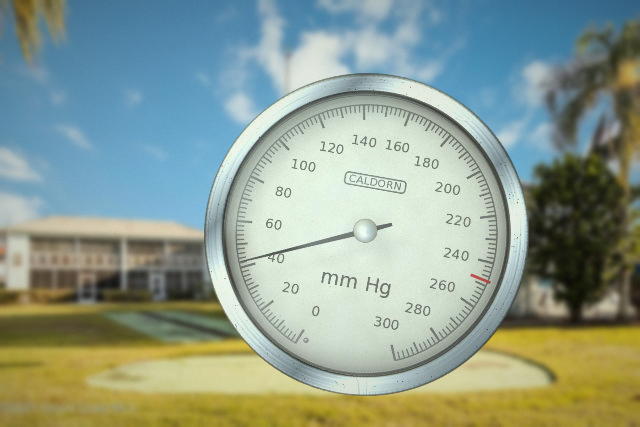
value=42 unit=mmHg
